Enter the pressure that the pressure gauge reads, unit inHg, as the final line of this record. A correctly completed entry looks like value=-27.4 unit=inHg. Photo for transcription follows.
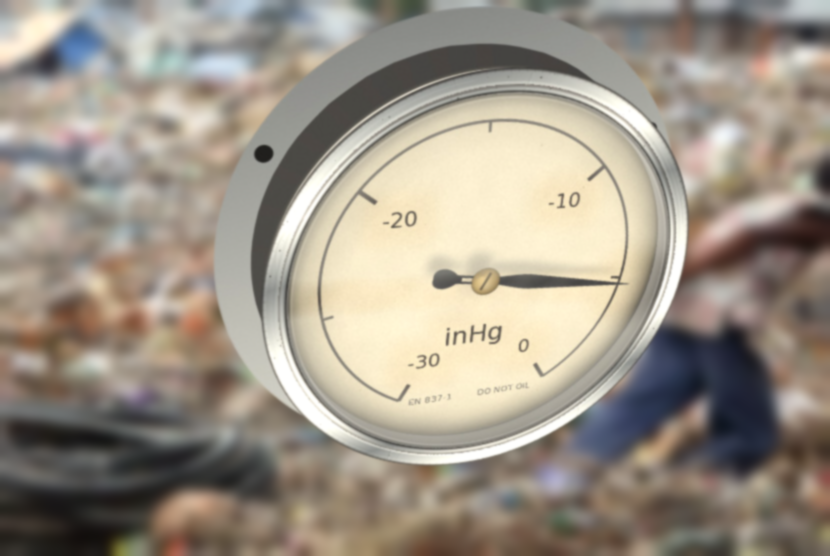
value=-5 unit=inHg
